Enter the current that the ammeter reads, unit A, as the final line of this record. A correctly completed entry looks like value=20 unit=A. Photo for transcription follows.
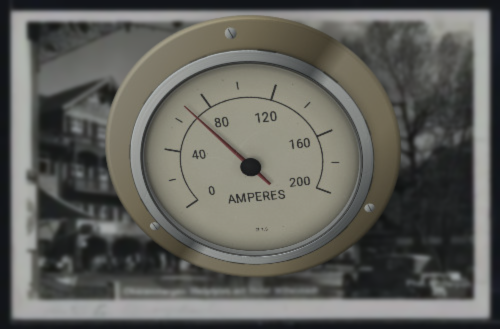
value=70 unit=A
